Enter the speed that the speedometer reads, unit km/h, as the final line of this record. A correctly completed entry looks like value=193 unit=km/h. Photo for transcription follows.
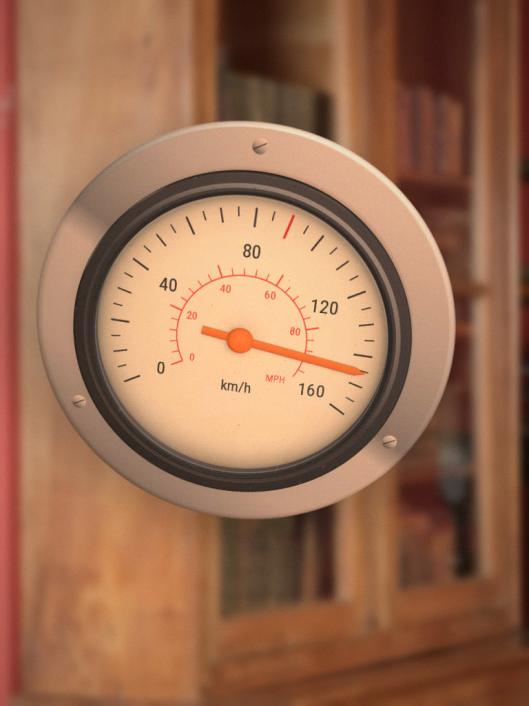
value=145 unit=km/h
